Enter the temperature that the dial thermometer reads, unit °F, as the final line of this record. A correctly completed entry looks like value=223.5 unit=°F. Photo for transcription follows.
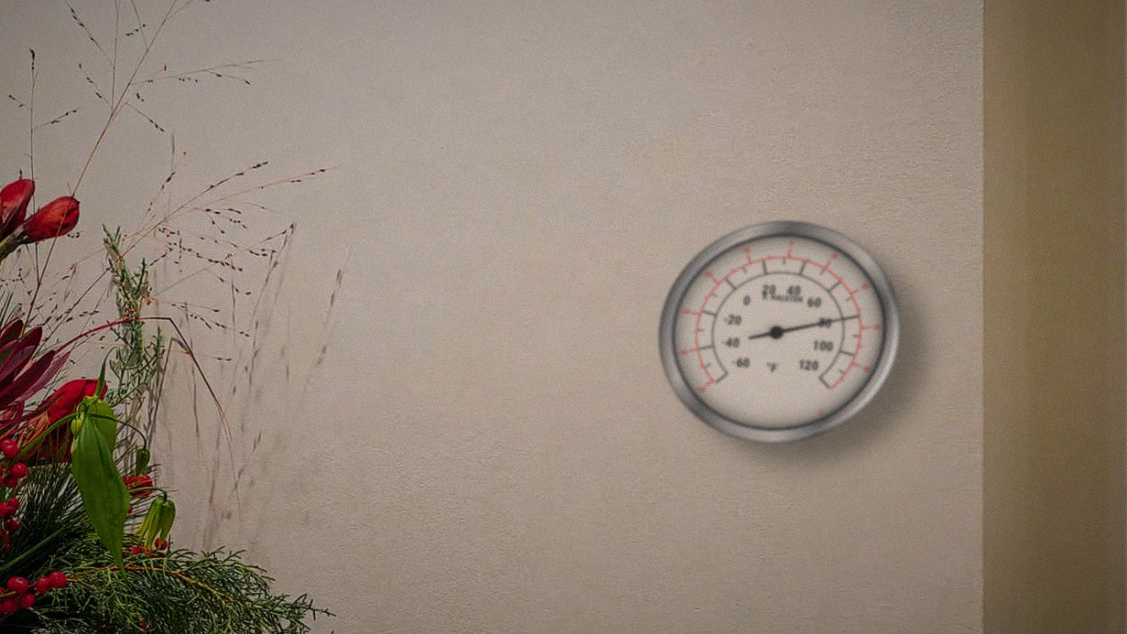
value=80 unit=°F
